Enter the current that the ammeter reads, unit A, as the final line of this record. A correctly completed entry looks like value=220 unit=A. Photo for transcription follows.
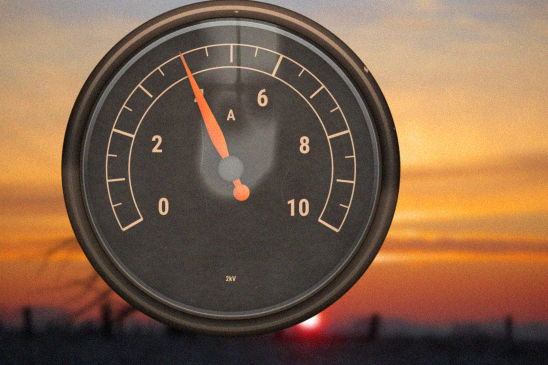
value=4 unit=A
